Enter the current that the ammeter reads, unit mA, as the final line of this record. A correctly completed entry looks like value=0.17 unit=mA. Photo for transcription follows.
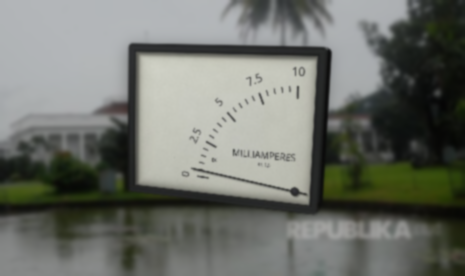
value=0.5 unit=mA
